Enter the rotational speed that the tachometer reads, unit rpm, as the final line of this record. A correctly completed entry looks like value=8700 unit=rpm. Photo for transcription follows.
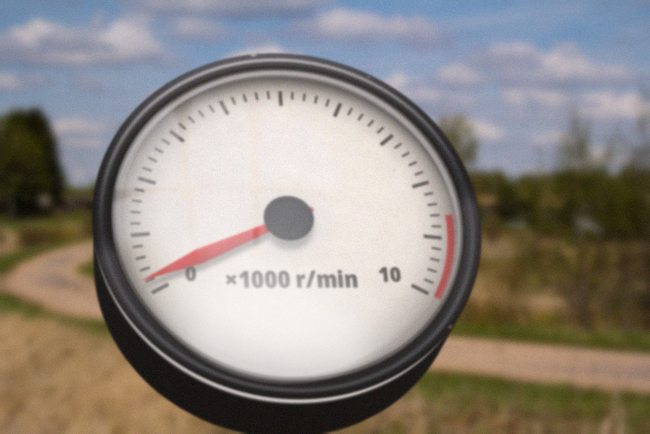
value=200 unit=rpm
